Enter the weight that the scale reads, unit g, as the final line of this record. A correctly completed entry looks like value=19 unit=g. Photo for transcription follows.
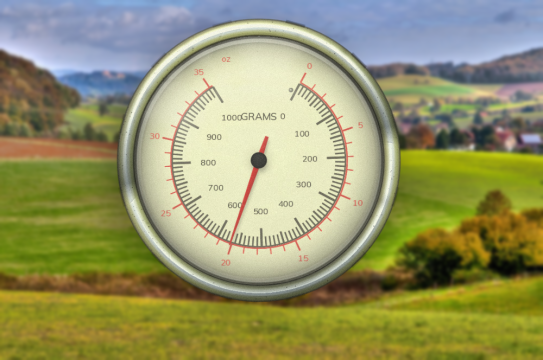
value=570 unit=g
